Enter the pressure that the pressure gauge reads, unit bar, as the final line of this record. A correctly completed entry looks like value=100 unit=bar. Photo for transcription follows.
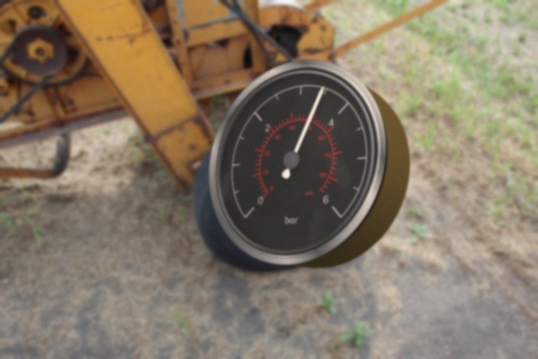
value=3.5 unit=bar
